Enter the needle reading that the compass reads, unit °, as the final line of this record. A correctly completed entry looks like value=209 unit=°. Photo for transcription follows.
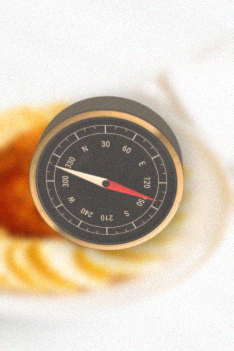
value=140 unit=°
